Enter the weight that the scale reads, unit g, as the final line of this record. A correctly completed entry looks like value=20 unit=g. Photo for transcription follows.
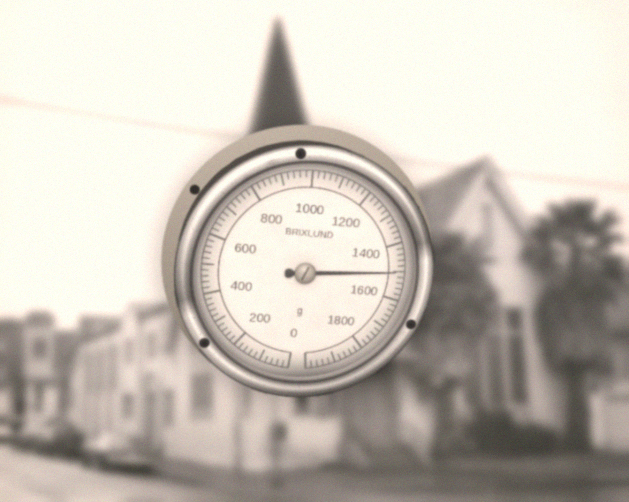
value=1500 unit=g
